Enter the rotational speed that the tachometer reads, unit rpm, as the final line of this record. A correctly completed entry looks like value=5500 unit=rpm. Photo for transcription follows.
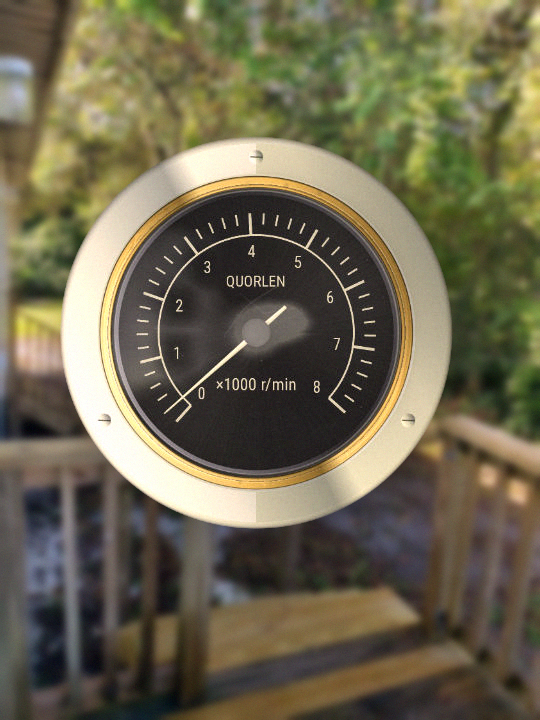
value=200 unit=rpm
